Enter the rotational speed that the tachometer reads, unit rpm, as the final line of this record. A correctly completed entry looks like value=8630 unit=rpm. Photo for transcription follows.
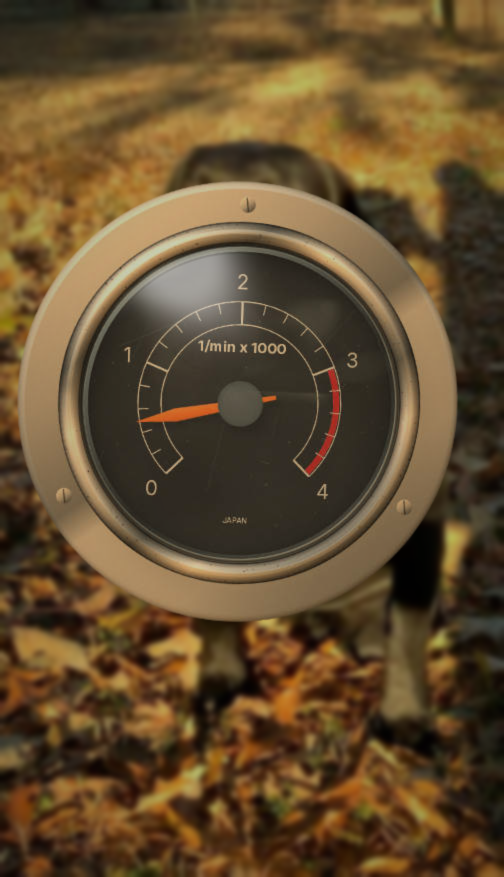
value=500 unit=rpm
